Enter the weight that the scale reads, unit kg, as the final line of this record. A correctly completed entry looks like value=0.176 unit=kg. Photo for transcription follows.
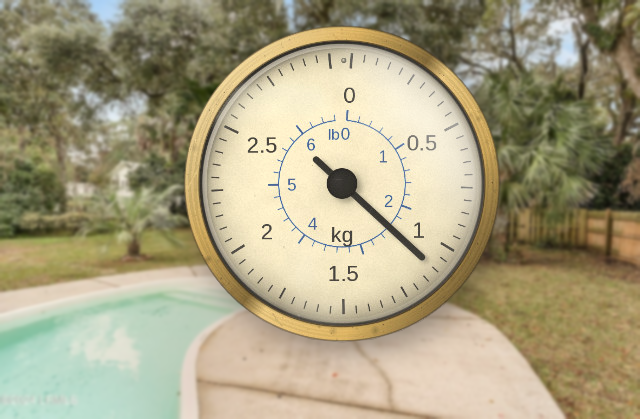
value=1.1 unit=kg
